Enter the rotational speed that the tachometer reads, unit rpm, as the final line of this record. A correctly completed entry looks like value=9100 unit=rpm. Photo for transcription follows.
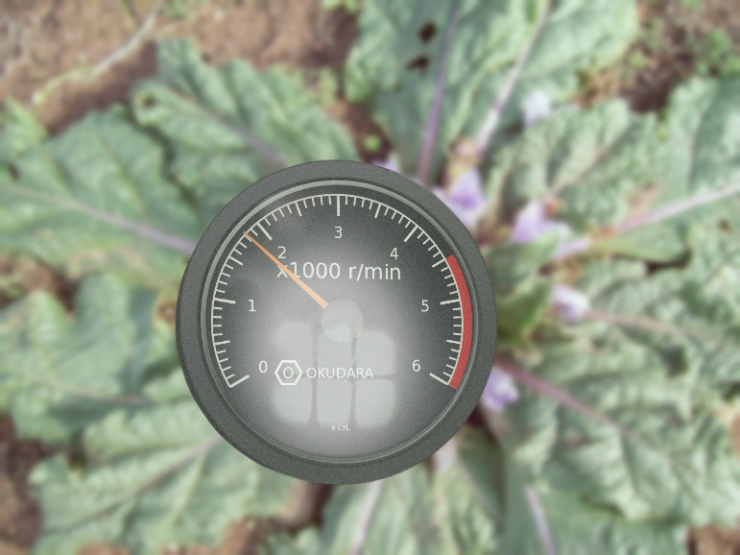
value=1800 unit=rpm
